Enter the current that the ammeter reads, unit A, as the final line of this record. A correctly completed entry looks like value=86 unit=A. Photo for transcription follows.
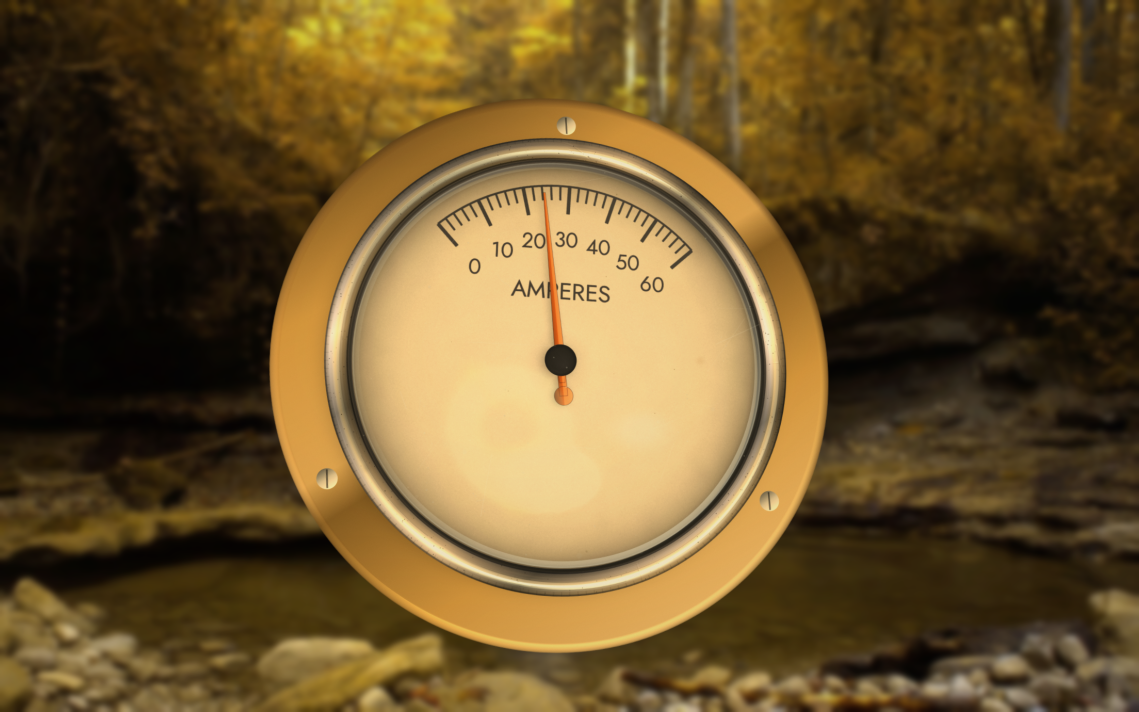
value=24 unit=A
